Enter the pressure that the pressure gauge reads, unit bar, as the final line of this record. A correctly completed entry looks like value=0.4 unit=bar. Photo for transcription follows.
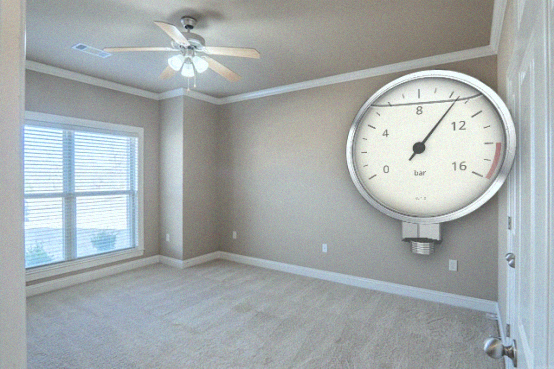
value=10.5 unit=bar
